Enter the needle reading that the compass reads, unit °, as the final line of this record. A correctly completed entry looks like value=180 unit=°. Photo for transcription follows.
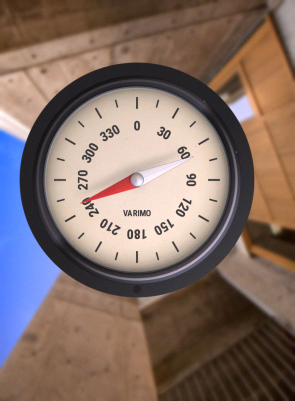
value=247.5 unit=°
